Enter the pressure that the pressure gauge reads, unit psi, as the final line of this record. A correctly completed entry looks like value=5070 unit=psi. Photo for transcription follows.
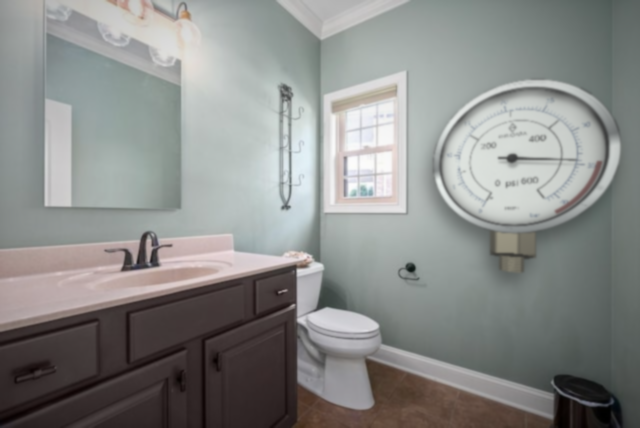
value=500 unit=psi
